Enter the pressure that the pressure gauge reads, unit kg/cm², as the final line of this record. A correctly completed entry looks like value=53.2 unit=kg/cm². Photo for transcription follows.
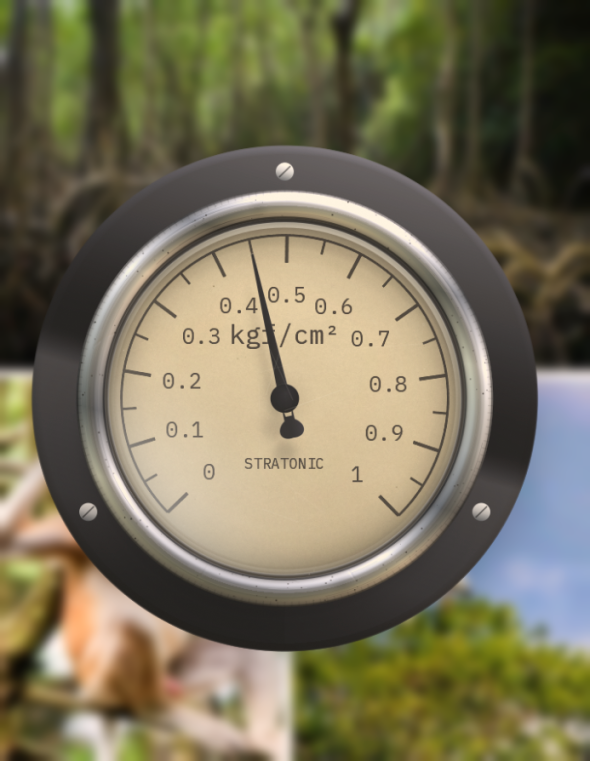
value=0.45 unit=kg/cm²
